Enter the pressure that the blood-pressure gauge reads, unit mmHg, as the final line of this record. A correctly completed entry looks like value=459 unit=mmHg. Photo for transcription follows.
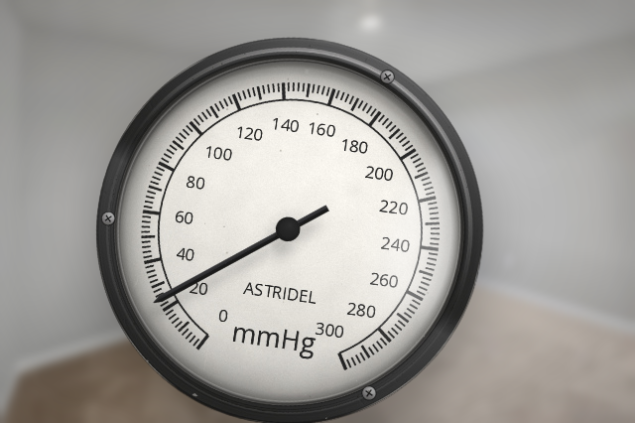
value=24 unit=mmHg
